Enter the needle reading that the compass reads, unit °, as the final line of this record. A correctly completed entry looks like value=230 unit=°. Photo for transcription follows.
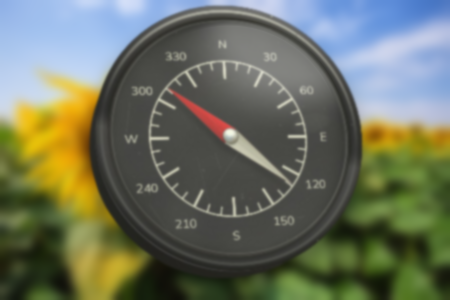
value=310 unit=°
